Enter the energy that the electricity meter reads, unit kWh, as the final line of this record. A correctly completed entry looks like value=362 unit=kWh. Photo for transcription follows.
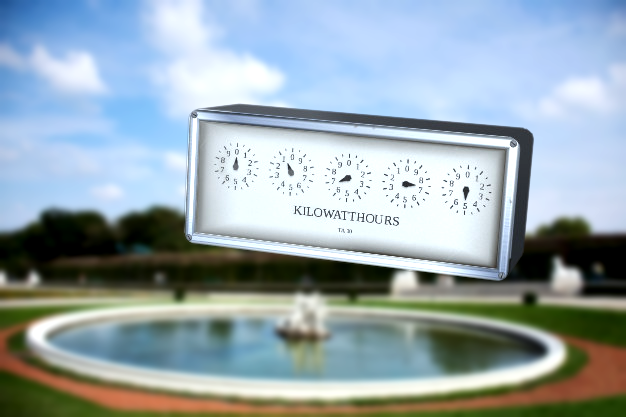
value=675 unit=kWh
